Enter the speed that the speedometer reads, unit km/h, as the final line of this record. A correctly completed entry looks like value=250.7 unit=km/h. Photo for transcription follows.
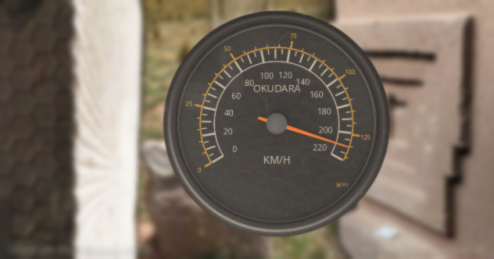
value=210 unit=km/h
